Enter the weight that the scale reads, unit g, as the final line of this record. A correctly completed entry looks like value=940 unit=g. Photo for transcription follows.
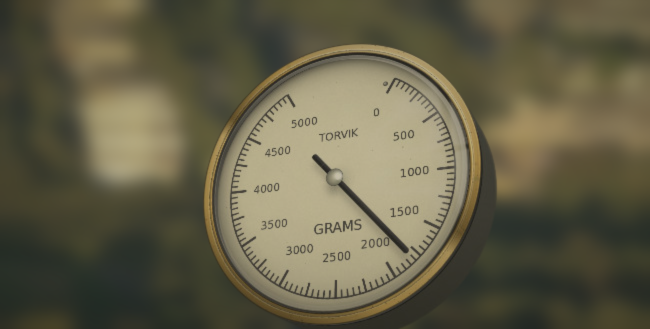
value=1800 unit=g
